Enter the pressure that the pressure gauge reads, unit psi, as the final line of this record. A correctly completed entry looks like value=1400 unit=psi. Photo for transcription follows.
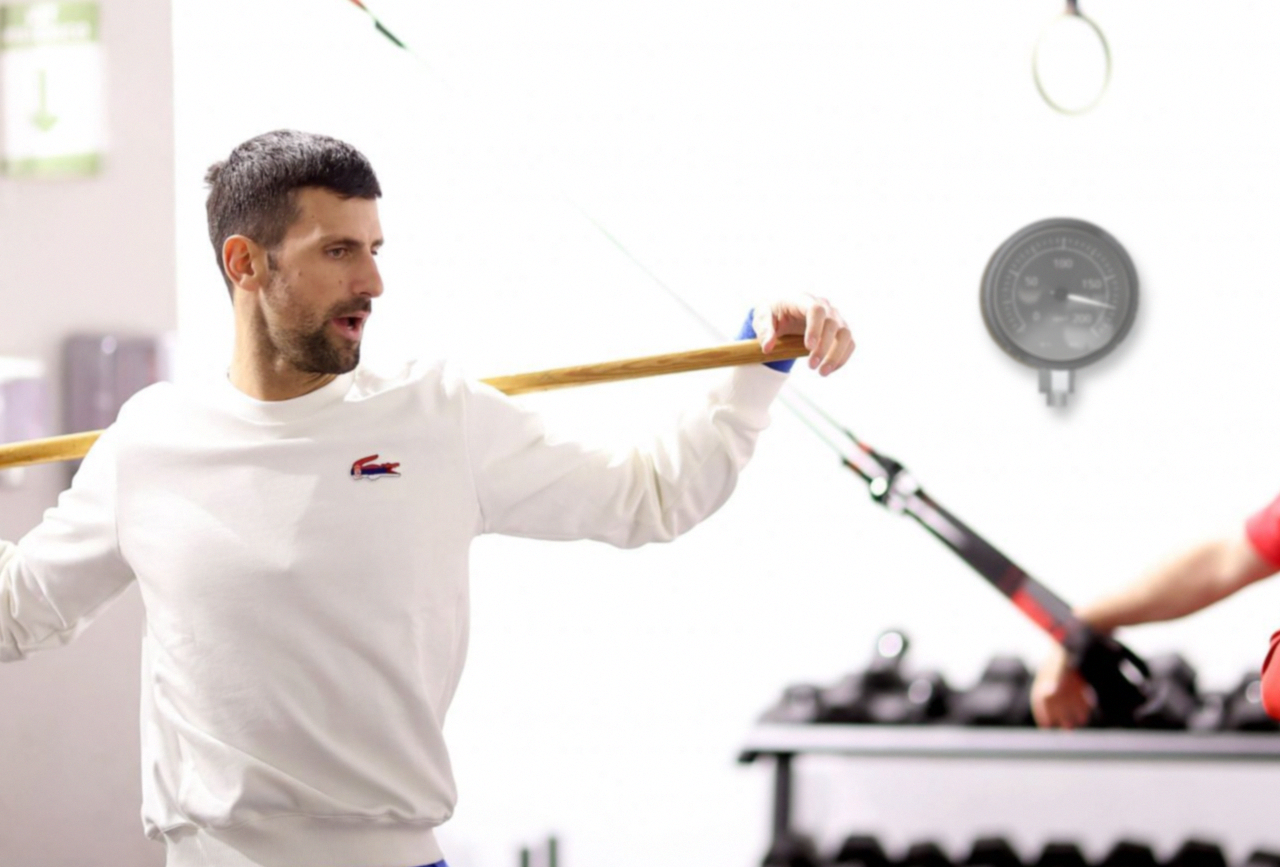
value=175 unit=psi
